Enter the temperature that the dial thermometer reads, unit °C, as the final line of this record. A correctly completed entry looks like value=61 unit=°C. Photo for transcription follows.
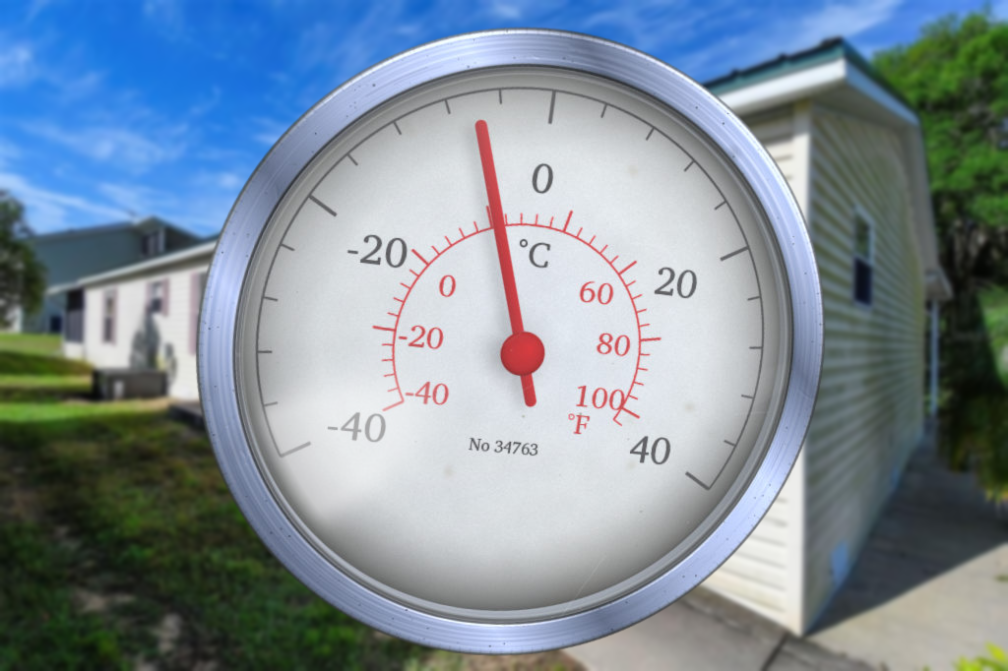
value=-6 unit=°C
